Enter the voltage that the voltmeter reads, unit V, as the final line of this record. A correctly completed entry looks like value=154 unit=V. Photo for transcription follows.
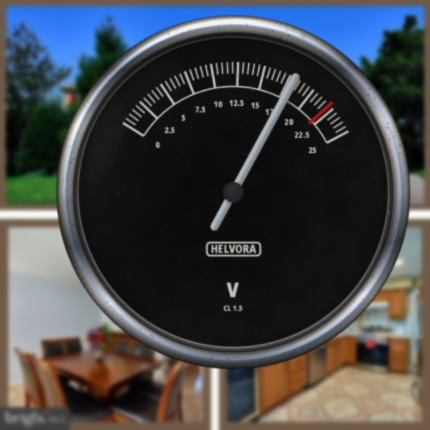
value=18 unit=V
